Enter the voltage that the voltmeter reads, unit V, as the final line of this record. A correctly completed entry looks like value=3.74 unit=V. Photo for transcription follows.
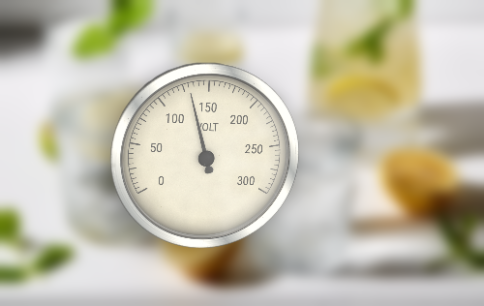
value=130 unit=V
